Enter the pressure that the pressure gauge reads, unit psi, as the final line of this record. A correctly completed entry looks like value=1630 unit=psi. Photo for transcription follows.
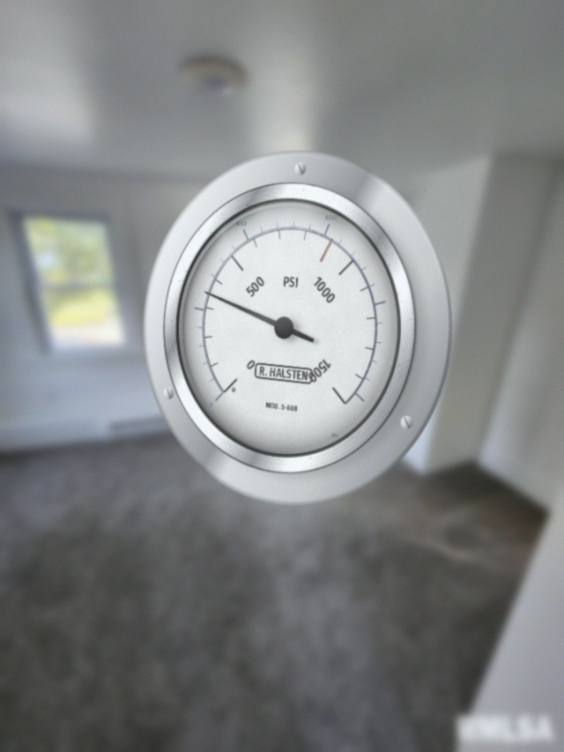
value=350 unit=psi
